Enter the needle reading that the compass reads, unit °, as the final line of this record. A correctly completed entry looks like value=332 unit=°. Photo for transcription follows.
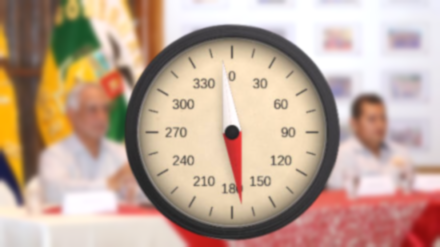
value=172.5 unit=°
